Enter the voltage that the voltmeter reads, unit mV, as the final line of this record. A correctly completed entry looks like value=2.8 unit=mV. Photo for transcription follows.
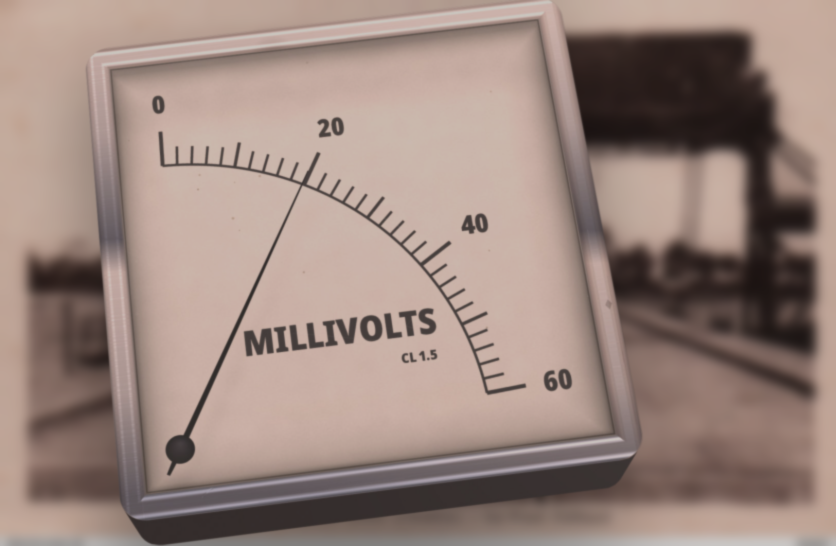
value=20 unit=mV
